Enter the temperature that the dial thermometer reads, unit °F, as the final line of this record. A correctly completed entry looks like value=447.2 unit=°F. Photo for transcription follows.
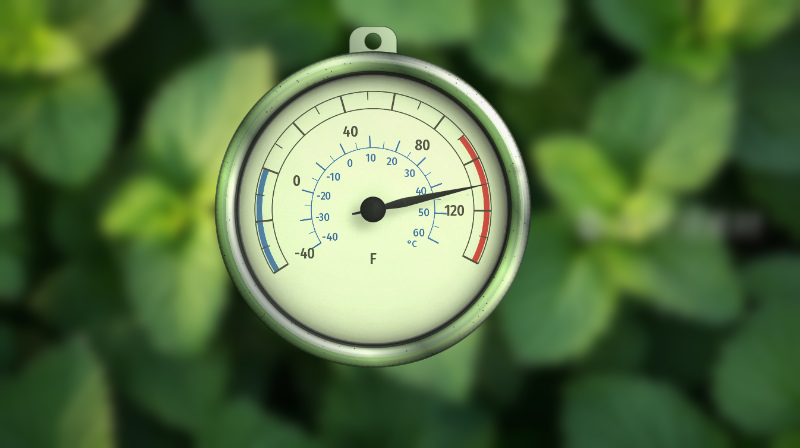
value=110 unit=°F
